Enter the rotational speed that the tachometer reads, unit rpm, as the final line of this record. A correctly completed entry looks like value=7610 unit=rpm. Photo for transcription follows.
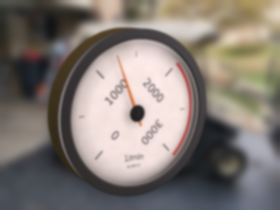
value=1250 unit=rpm
